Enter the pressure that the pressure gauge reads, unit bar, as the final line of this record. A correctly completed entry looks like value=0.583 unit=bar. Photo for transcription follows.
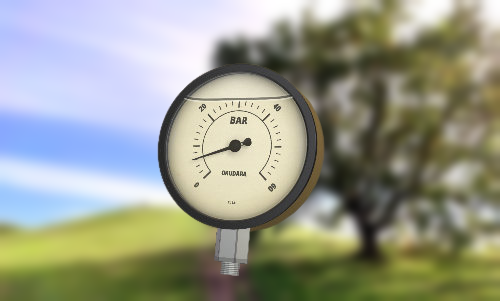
value=6 unit=bar
